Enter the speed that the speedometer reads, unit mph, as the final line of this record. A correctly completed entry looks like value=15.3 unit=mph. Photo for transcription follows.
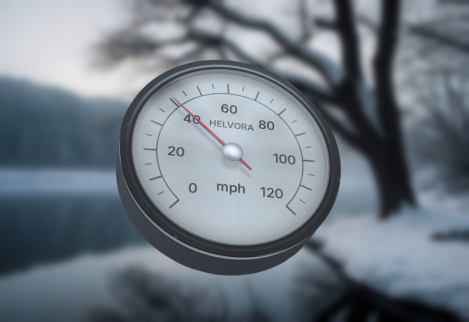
value=40 unit=mph
